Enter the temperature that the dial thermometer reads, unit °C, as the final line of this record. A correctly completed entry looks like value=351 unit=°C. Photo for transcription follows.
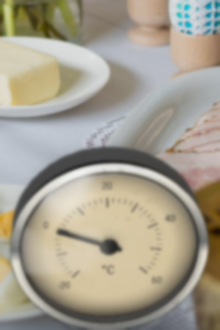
value=0 unit=°C
